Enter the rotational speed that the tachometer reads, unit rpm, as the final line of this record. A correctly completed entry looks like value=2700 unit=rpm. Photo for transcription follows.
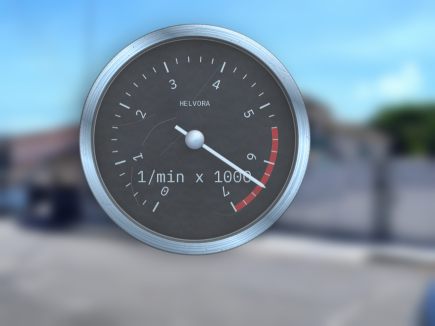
value=6400 unit=rpm
